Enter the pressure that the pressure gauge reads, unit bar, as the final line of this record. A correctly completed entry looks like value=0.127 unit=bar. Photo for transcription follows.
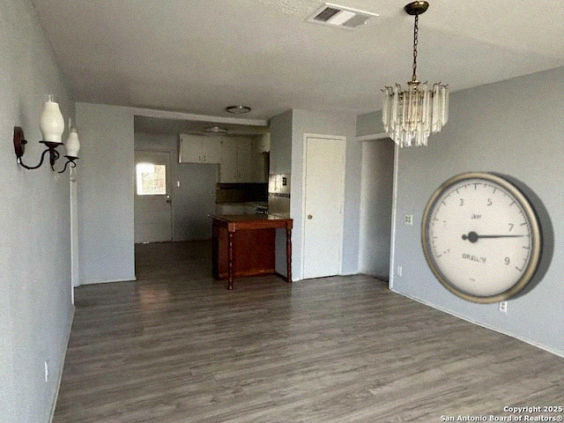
value=7.5 unit=bar
